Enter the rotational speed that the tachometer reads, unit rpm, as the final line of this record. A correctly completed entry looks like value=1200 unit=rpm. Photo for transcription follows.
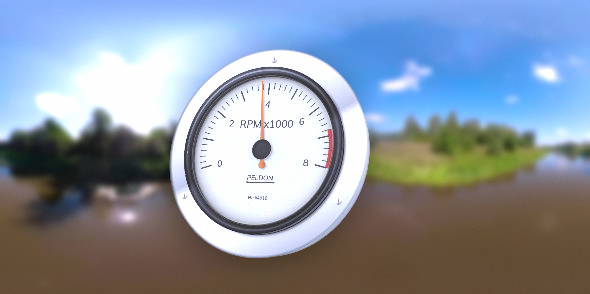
value=3800 unit=rpm
